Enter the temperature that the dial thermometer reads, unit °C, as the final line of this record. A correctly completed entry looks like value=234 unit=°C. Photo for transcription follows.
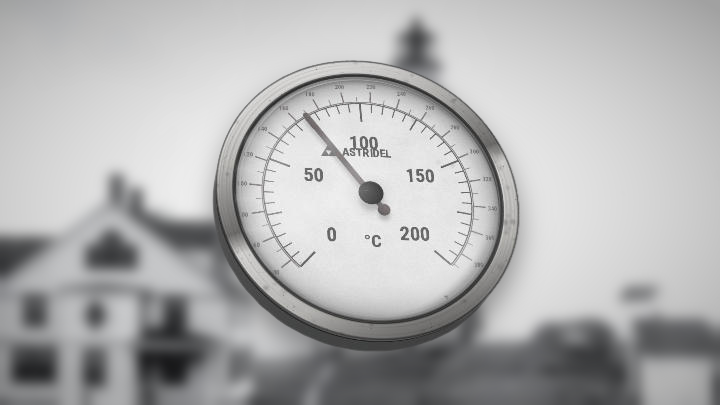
value=75 unit=°C
